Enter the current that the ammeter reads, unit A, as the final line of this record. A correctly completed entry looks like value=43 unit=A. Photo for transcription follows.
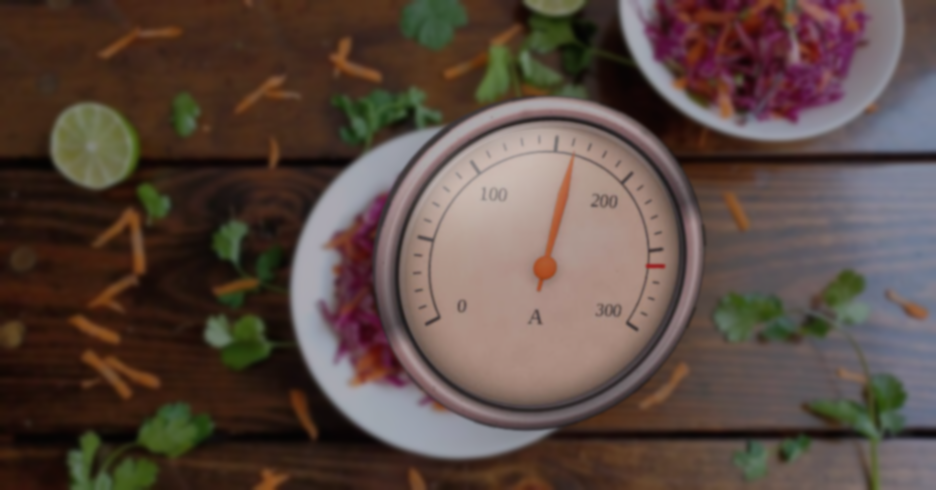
value=160 unit=A
